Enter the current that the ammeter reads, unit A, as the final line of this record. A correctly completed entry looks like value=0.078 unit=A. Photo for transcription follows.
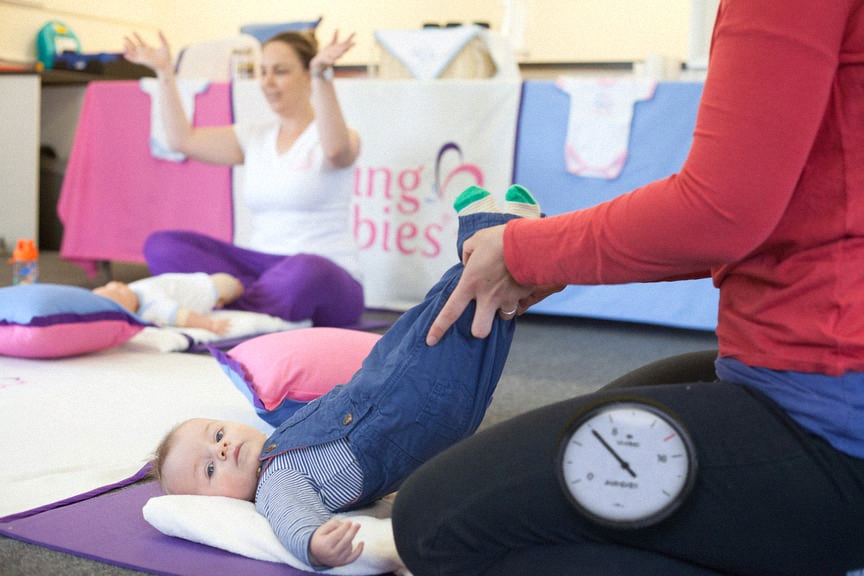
value=6 unit=A
